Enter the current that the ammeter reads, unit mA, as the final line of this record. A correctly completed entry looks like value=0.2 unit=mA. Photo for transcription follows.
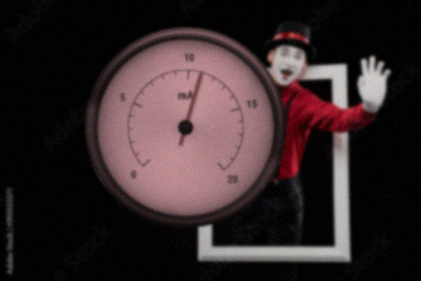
value=11 unit=mA
